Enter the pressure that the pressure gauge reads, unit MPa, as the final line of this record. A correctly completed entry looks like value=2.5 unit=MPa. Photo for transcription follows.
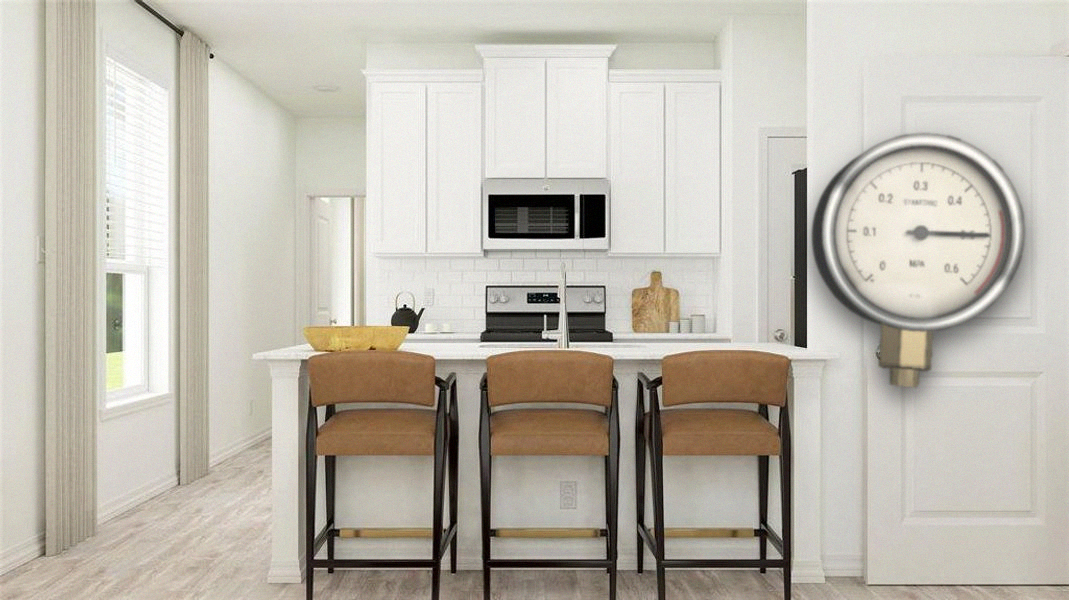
value=0.5 unit=MPa
